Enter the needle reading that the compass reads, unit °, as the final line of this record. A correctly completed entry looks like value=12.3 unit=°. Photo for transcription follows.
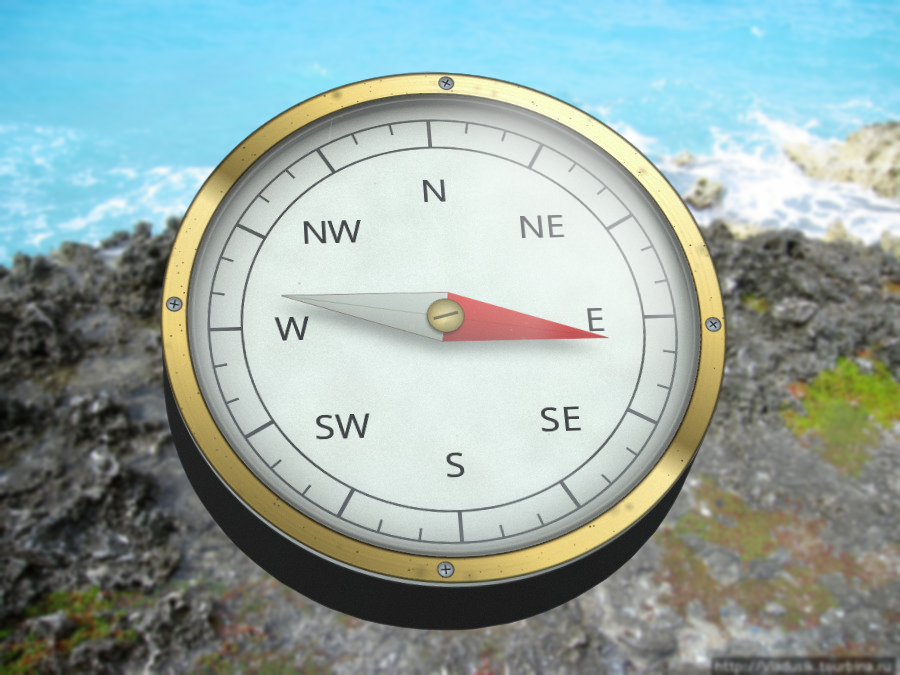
value=100 unit=°
